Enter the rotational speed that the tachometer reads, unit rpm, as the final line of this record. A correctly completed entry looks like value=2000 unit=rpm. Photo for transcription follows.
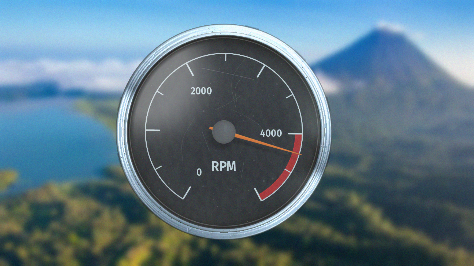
value=4250 unit=rpm
